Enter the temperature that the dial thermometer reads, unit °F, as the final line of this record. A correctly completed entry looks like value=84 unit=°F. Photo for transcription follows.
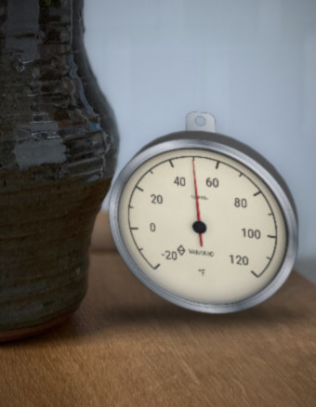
value=50 unit=°F
